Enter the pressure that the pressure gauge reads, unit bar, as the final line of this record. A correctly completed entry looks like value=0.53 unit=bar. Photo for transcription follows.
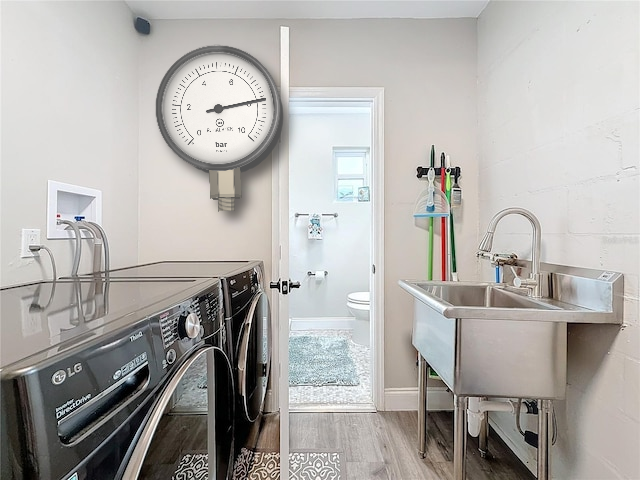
value=8 unit=bar
